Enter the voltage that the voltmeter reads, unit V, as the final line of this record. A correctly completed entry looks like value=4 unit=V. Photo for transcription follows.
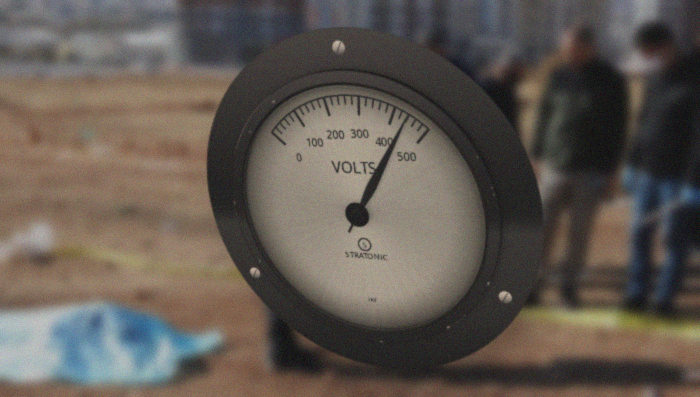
value=440 unit=V
